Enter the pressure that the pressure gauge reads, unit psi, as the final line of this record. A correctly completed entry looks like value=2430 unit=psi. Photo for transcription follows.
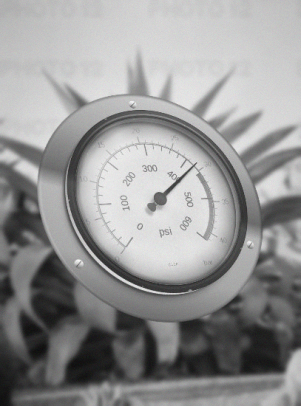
value=420 unit=psi
